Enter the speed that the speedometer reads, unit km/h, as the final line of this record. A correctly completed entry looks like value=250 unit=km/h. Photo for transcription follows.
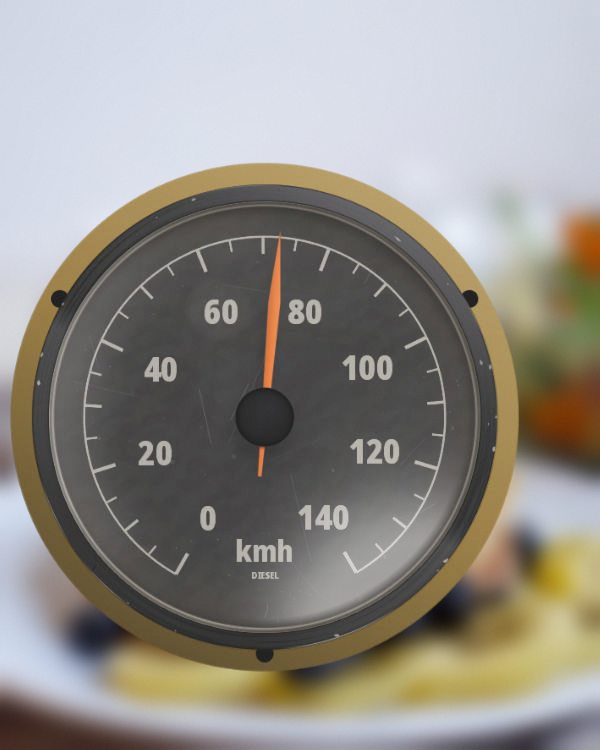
value=72.5 unit=km/h
